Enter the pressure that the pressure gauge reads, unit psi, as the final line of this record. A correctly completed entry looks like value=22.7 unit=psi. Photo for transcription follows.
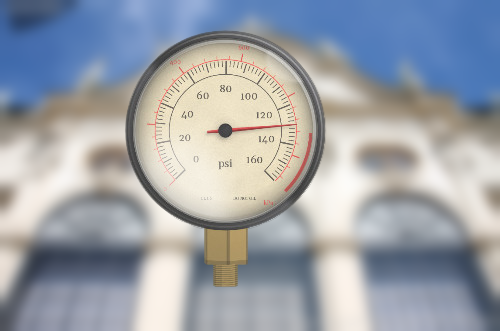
value=130 unit=psi
